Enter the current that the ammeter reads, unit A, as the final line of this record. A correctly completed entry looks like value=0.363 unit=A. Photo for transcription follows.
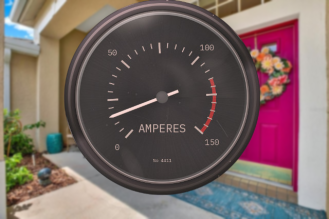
value=15 unit=A
